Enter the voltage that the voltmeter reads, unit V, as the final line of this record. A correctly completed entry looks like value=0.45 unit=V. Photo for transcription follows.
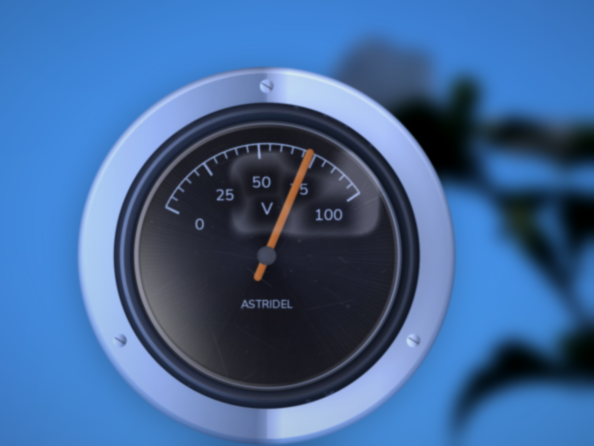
value=72.5 unit=V
